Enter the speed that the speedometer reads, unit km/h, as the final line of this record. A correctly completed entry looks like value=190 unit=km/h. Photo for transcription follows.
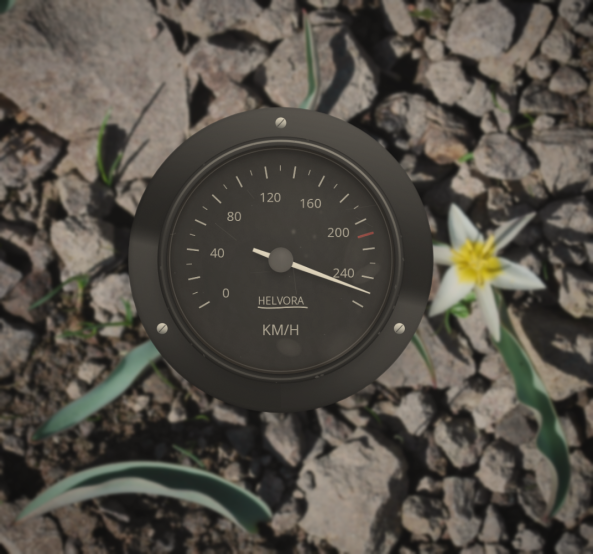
value=250 unit=km/h
